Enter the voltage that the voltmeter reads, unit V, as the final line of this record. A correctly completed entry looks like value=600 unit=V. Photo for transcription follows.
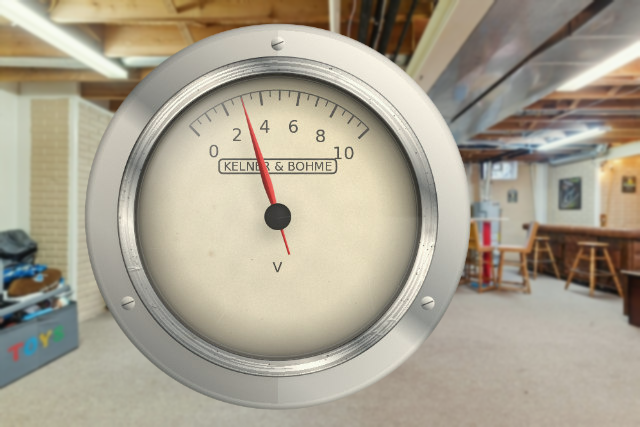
value=3 unit=V
